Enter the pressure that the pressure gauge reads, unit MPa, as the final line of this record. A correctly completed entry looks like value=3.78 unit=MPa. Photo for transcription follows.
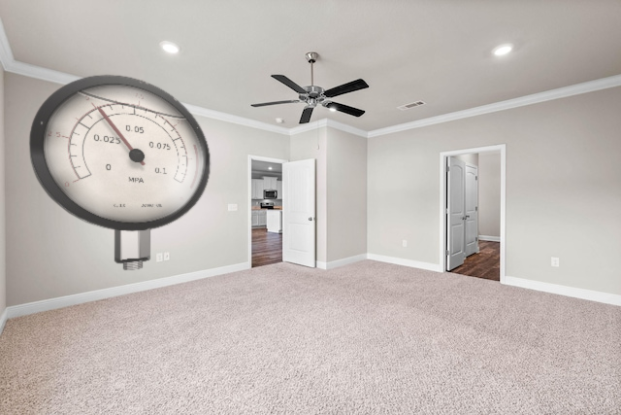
value=0.035 unit=MPa
